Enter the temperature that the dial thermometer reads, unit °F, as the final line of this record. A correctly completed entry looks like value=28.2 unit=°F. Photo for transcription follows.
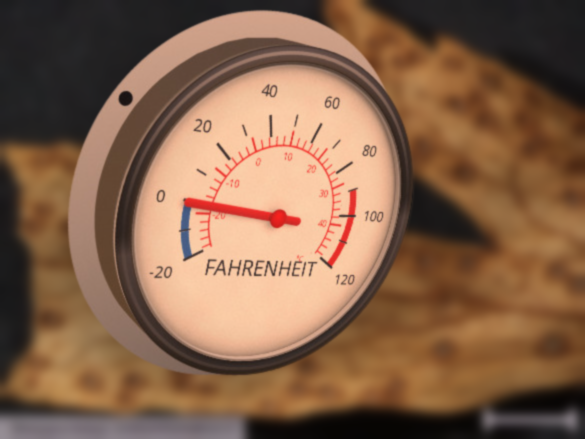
value=0 unit=°F
